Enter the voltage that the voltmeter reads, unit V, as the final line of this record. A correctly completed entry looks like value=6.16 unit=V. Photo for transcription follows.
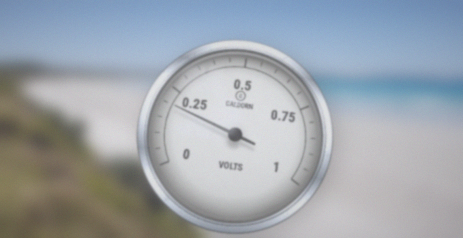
value=0.2 unit=V
